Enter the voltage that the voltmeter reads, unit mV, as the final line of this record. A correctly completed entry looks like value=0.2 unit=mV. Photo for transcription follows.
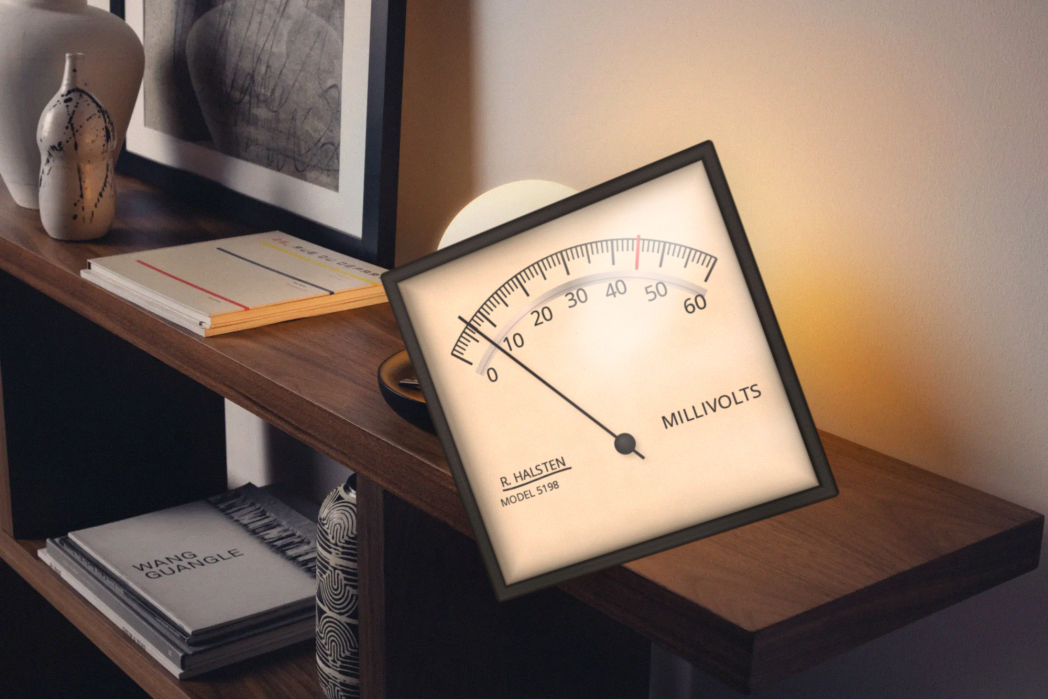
value=7 unit=mV
